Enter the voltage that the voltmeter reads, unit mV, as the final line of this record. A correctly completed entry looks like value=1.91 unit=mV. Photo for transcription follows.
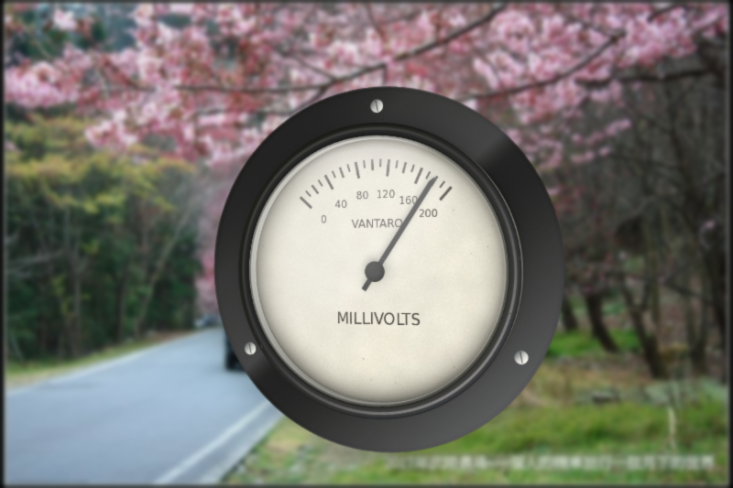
value=180 unit=mV
